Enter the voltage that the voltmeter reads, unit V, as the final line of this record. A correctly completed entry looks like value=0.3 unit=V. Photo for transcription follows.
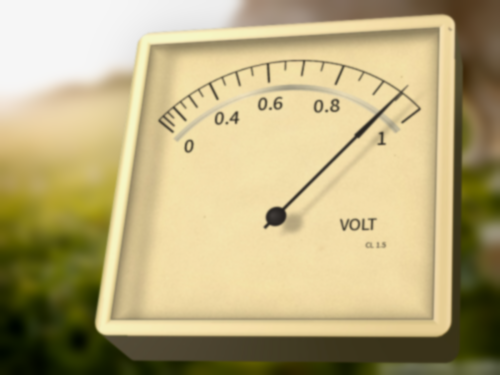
value=0.95 unit=V
